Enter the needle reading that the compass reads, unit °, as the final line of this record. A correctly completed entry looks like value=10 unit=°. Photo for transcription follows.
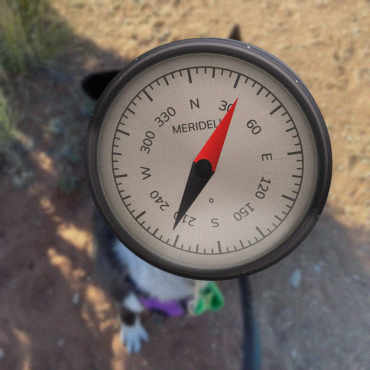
value=35 unit=°
